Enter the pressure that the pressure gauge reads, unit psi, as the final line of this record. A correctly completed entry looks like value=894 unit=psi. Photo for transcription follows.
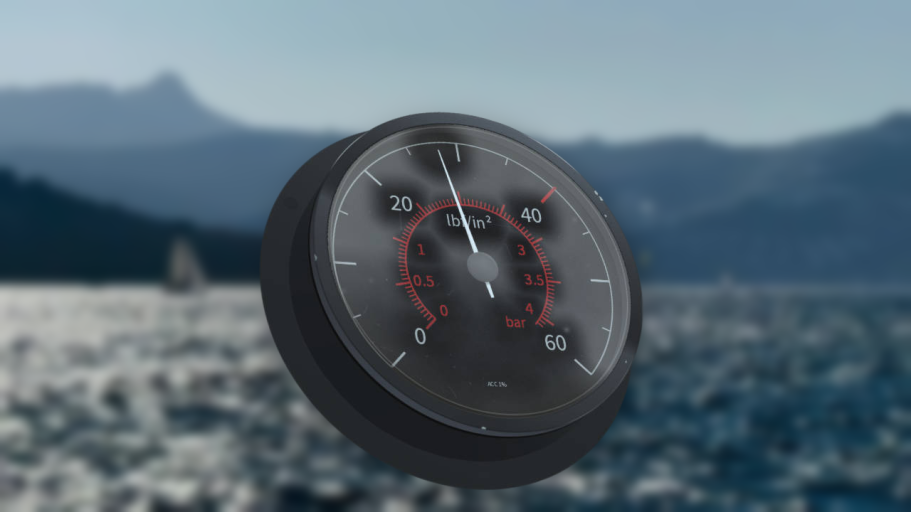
value=27.5 unit=psi
